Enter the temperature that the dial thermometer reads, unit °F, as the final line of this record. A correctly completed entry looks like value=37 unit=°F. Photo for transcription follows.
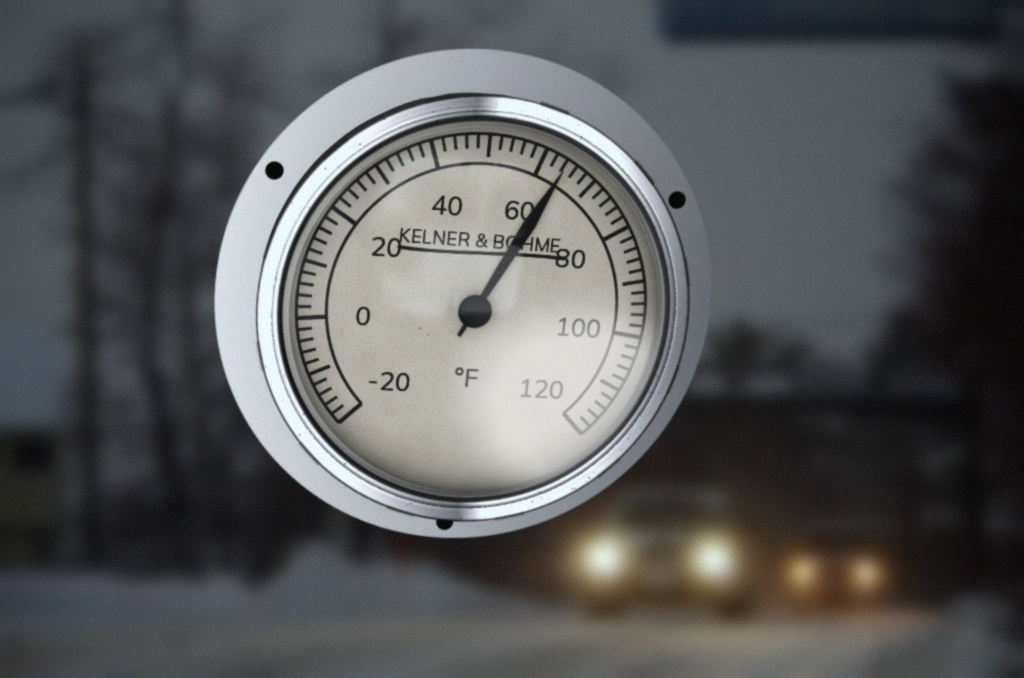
value=64 unit=°F
